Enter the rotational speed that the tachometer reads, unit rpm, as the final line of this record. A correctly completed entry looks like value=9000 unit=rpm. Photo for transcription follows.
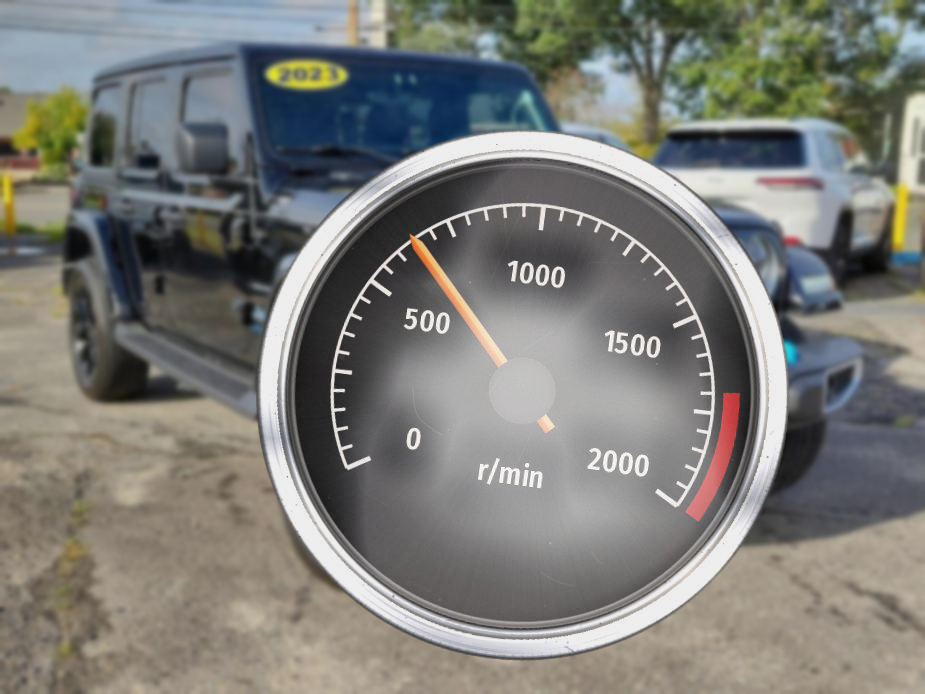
value=650 unit=rpm
